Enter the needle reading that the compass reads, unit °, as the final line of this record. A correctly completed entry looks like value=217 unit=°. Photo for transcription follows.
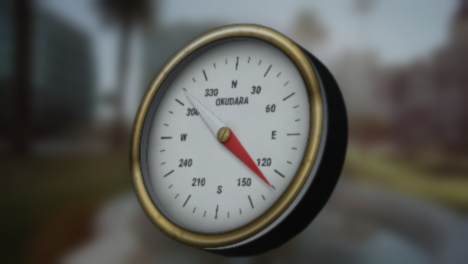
value=130 unit=°
